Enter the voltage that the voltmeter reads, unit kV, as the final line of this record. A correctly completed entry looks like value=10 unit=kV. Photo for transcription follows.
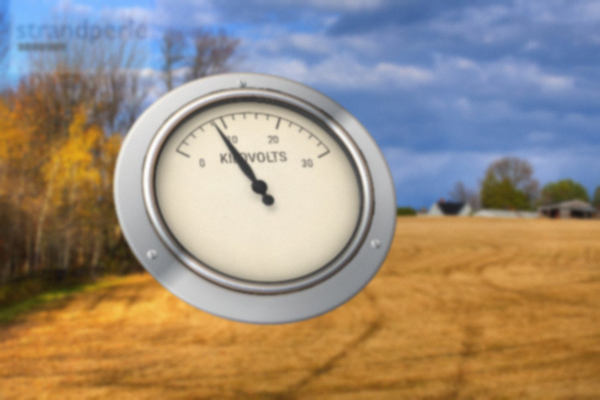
value=8 unit=kV
